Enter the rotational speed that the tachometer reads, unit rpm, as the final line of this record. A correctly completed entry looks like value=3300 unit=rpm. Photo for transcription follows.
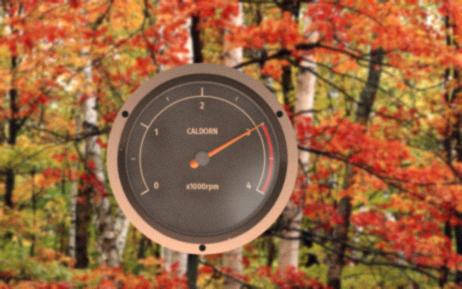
value=3000 unit=rpm
